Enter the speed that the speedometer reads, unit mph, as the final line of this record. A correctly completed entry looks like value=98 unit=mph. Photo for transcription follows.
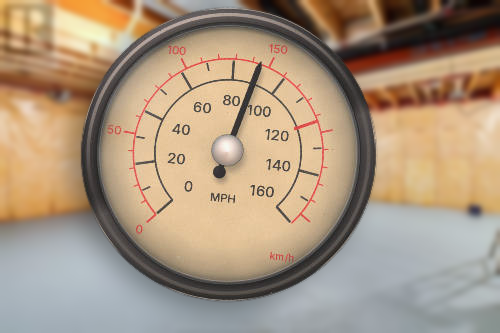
value=90 unit=mph
